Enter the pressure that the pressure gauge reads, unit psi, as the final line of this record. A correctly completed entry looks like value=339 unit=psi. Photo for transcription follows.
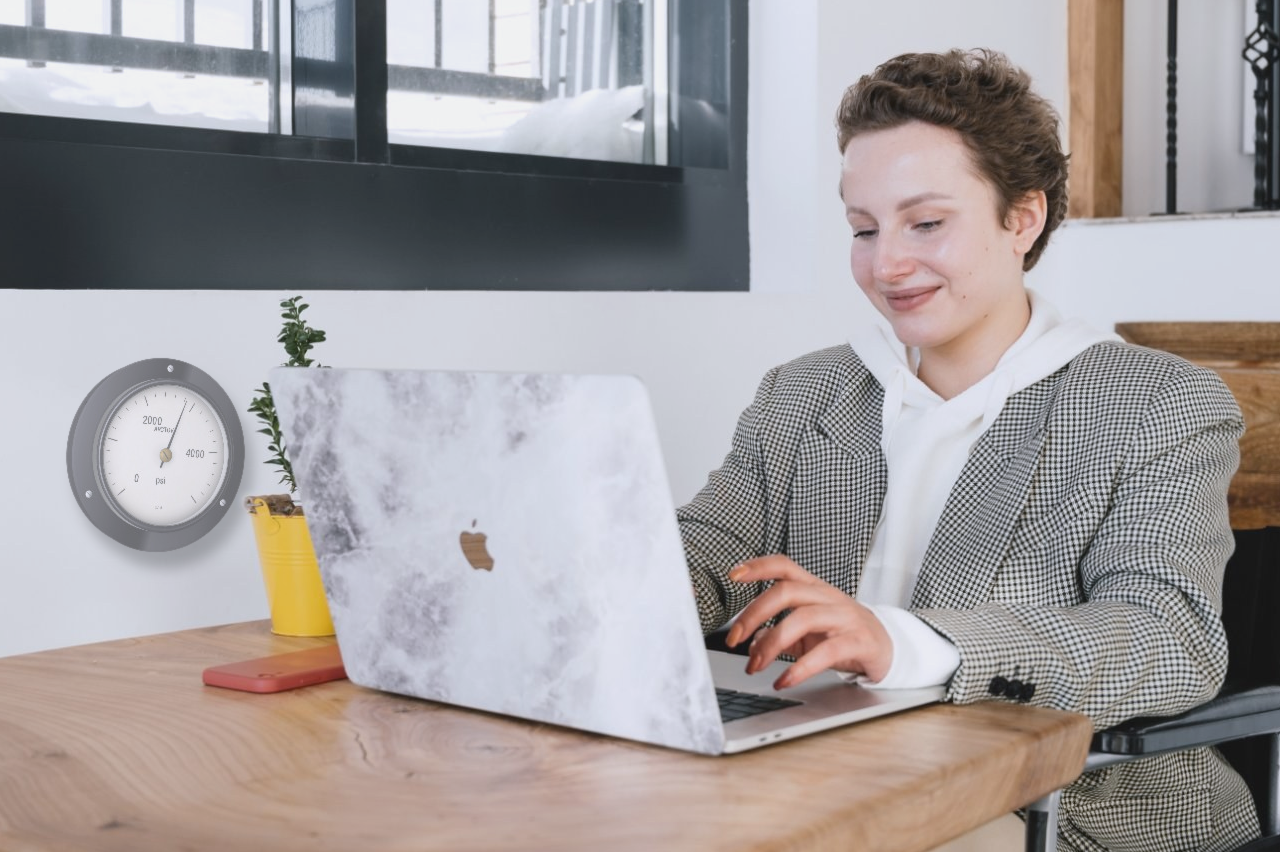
value=2800 unit=psi
